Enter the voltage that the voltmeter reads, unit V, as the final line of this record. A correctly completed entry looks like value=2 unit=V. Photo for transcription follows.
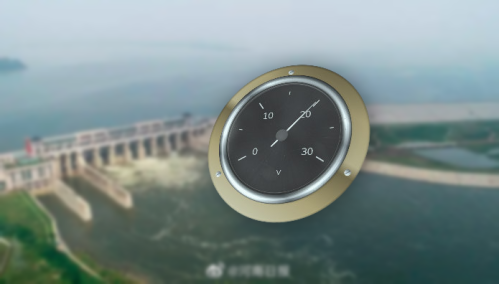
value=20 unit=V
